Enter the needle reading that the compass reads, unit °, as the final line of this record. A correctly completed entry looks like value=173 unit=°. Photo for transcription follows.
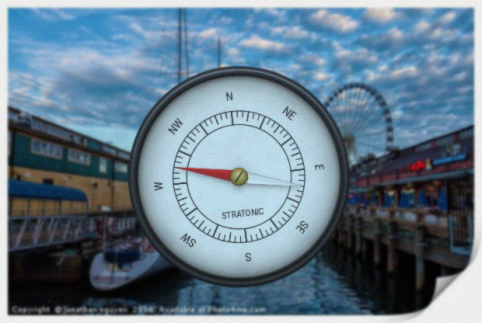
value=285 unit=°
